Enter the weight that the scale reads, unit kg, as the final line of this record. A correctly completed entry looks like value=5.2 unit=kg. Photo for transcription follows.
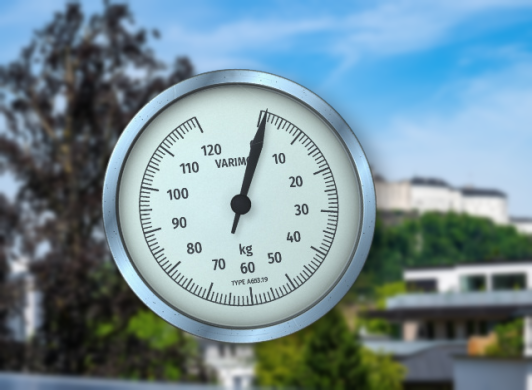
value=1 unit=kg
